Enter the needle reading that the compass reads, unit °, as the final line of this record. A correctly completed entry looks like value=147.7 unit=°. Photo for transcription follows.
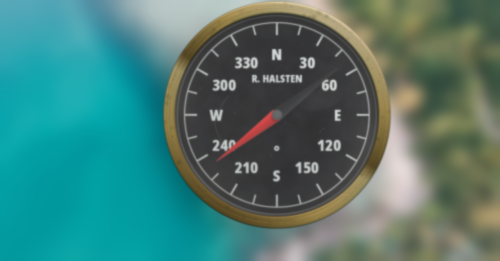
value=232.5 unit=°
